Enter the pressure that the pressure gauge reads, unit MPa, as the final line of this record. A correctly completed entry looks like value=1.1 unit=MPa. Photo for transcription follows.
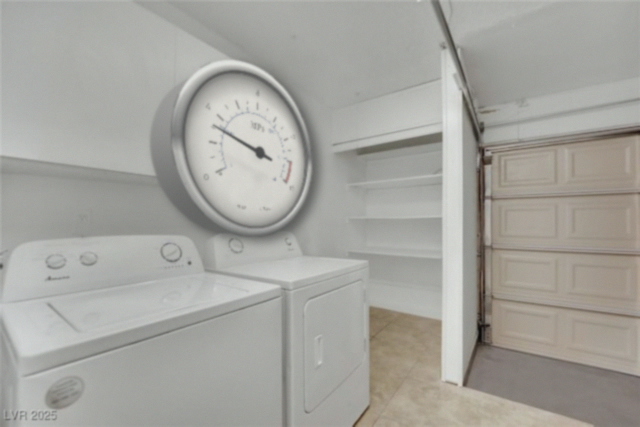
value=3 unit=MPa
